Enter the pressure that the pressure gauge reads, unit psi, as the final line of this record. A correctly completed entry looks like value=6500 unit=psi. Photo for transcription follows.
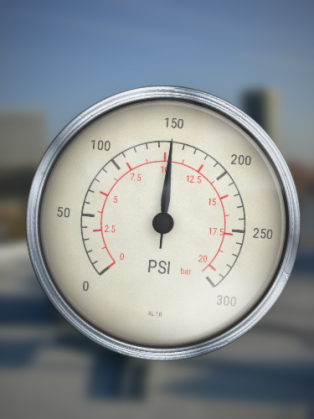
value=150 unit=psi
